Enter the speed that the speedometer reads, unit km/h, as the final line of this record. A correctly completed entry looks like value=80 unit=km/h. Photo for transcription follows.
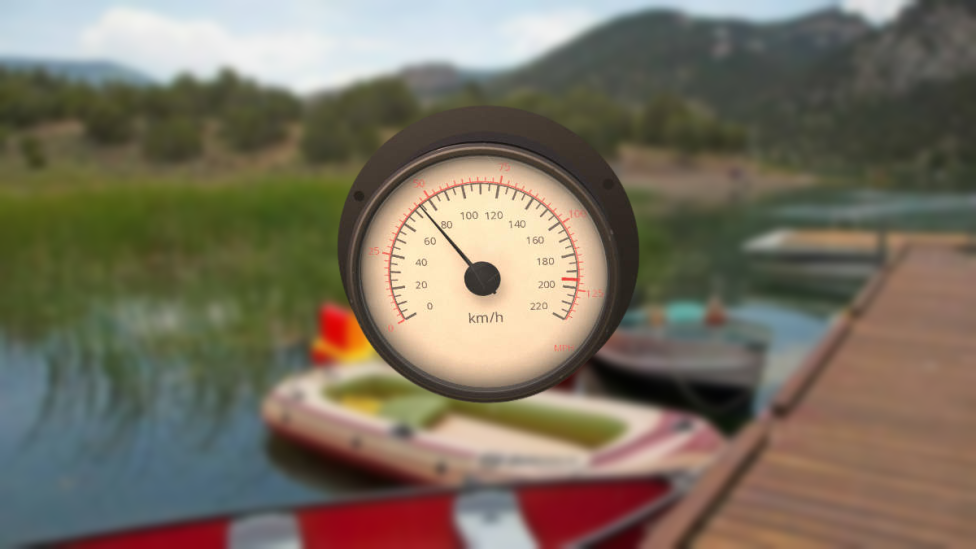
value=75 unit=km/h
